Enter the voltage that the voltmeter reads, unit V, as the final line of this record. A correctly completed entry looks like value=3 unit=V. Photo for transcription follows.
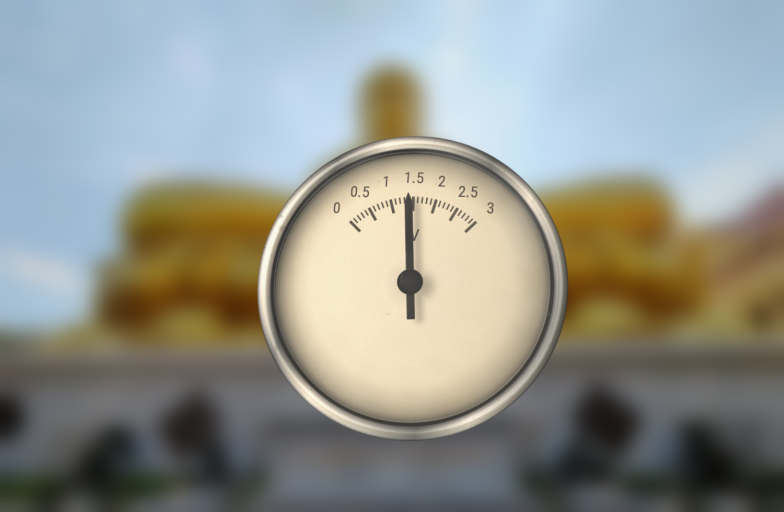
value=1.4 unit=V
